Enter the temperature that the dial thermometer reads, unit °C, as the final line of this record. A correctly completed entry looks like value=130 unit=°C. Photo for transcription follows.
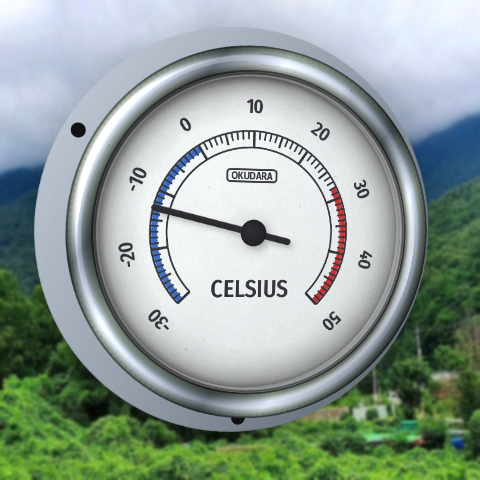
value=-13 unit=°C
